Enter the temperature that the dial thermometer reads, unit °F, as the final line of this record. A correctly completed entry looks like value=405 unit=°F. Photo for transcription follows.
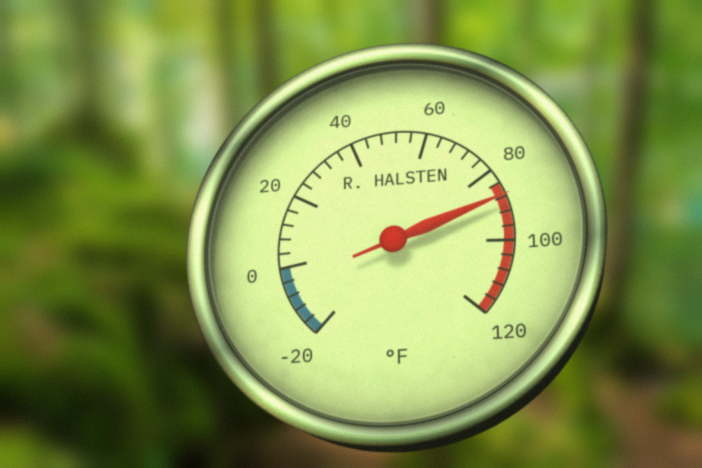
value=88 unit=°F
